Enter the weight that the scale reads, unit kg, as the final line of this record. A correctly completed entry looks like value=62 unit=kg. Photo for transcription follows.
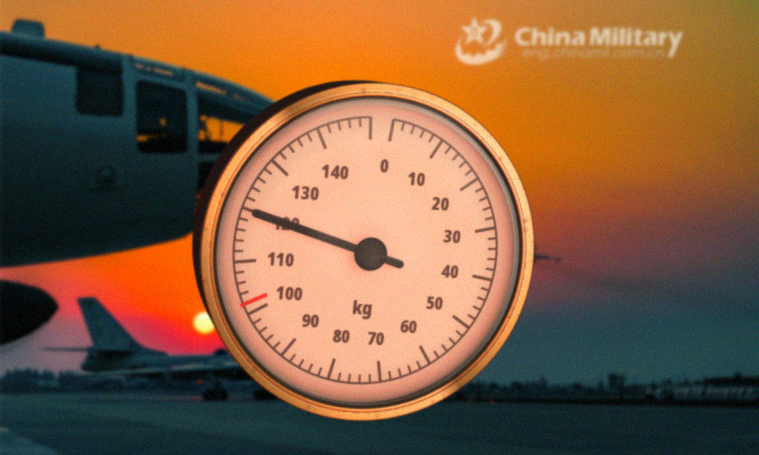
value=120 unit=kg
